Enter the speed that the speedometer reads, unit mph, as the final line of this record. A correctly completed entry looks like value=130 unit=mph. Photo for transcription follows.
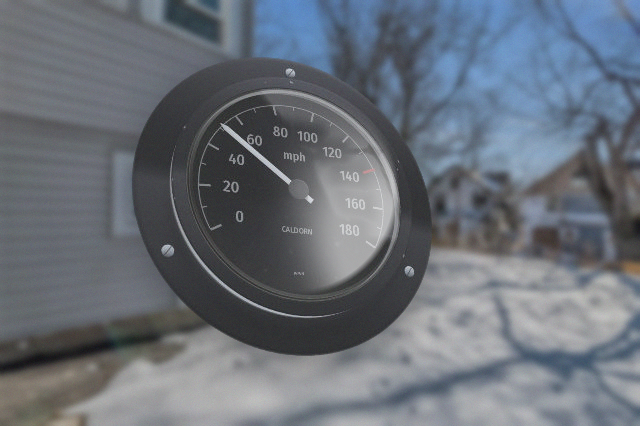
value=50 unit=mph
